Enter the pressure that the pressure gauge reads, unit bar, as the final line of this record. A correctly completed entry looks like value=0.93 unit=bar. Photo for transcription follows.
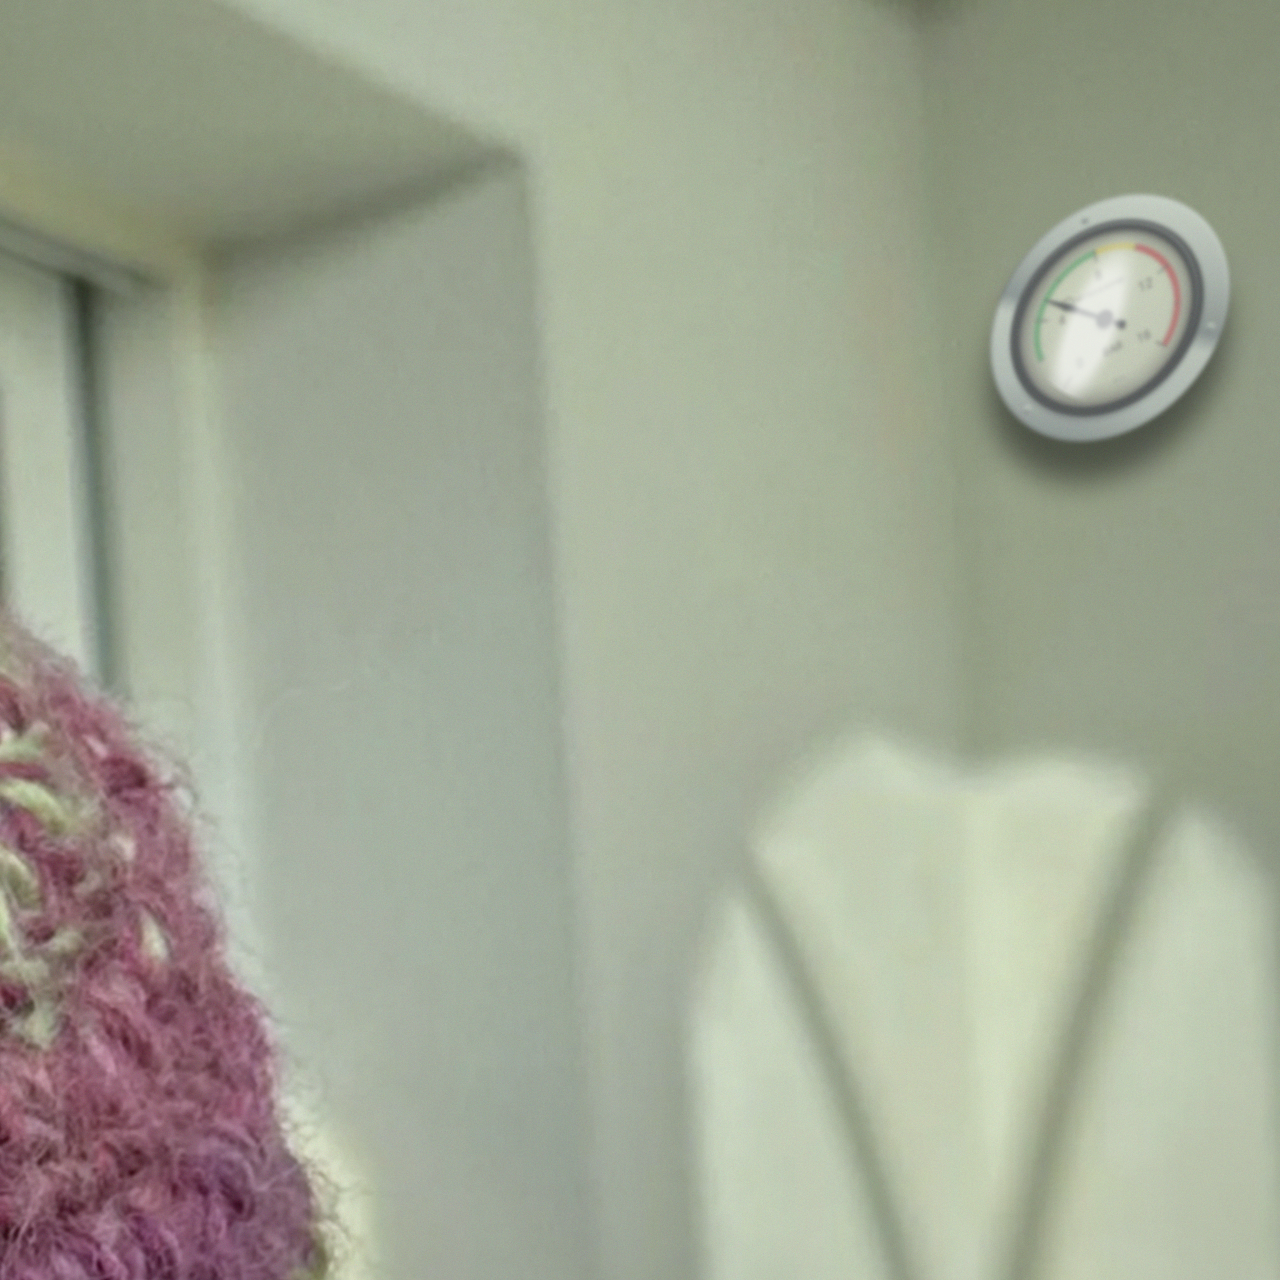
value=5 unit=bar
